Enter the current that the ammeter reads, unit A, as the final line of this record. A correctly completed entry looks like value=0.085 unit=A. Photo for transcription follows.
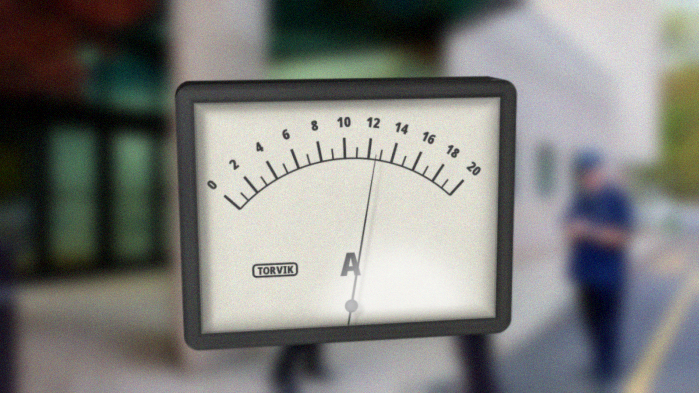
value=12.5 unit=A
